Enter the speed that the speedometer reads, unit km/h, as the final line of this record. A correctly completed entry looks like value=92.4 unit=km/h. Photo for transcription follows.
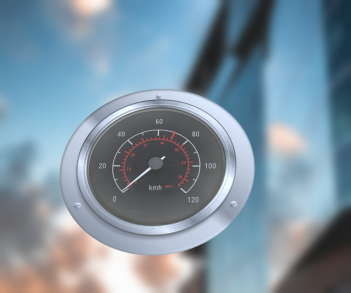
value=0 unit=km/h
